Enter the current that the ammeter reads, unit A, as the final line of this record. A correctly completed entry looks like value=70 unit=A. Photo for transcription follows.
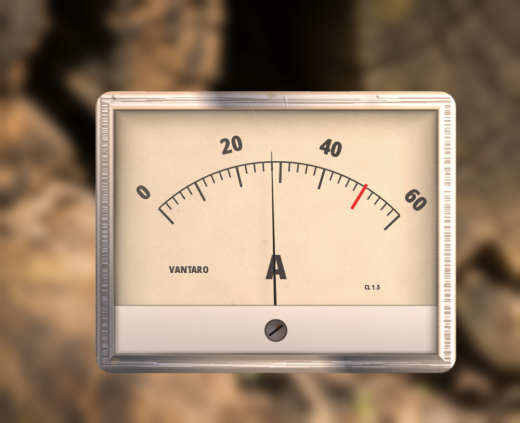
value=28 unit=A
